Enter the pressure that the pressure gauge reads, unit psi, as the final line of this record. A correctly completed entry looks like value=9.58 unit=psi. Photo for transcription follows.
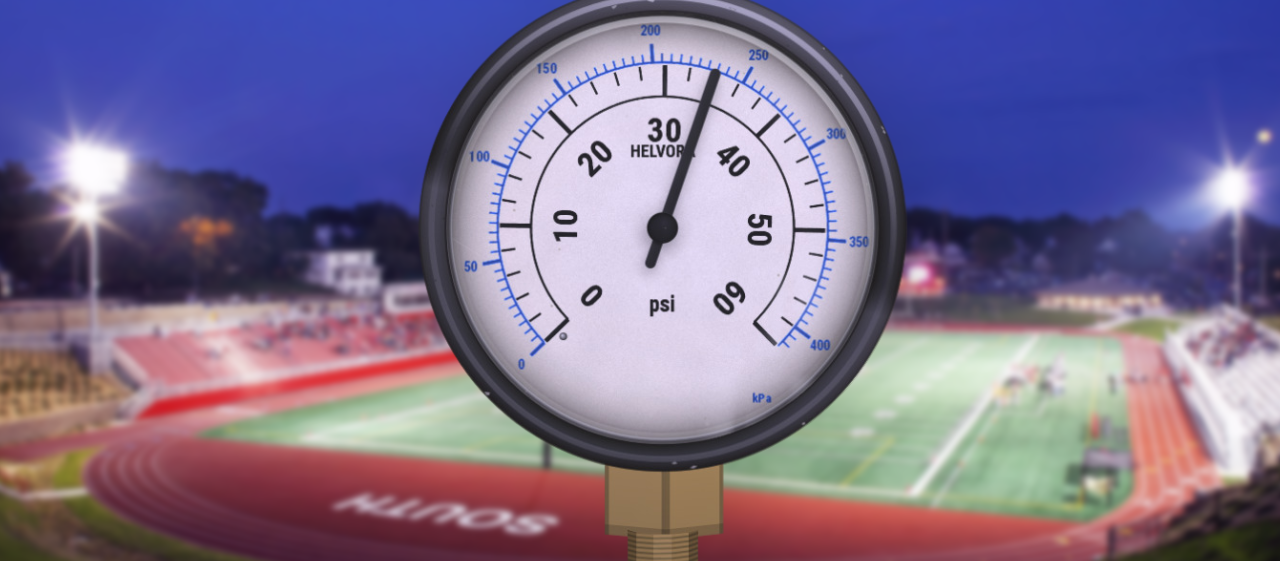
value=34 unit=psi
